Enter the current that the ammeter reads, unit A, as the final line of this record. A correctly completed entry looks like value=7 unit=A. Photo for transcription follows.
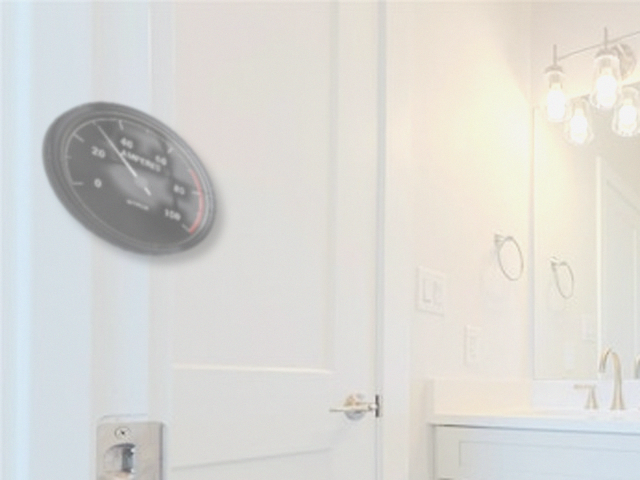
value=30 unit=A
